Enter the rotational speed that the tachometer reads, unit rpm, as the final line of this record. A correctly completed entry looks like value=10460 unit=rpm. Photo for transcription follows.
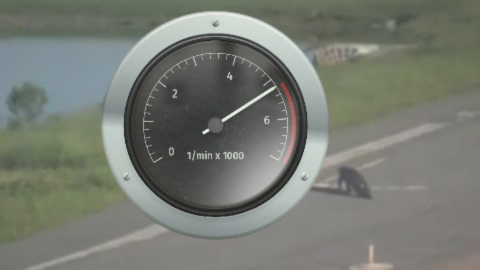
value=5200 unit=rpm
